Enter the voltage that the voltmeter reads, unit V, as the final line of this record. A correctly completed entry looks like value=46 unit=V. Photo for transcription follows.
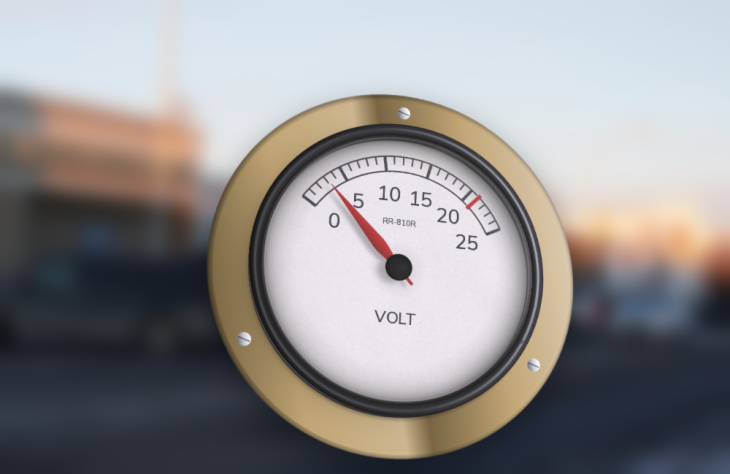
value=3 unit=V
